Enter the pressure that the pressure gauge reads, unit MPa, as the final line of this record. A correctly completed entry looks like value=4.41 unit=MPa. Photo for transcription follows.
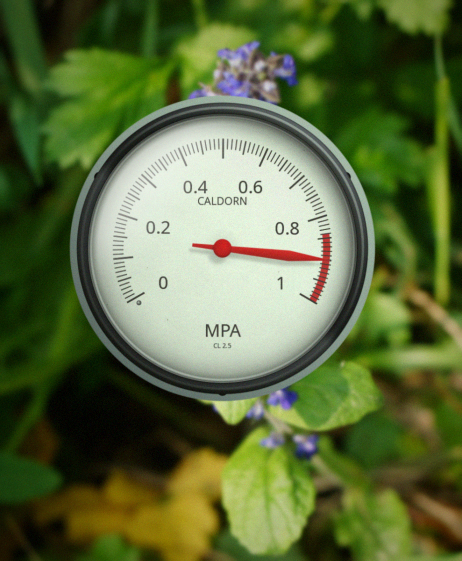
value=0.9 unit=MPa
